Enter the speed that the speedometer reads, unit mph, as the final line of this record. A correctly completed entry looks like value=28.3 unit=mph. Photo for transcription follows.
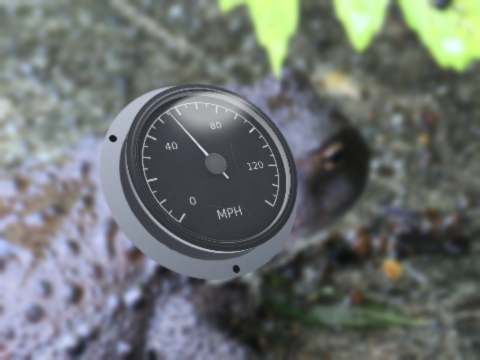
value=55 unit=mph
